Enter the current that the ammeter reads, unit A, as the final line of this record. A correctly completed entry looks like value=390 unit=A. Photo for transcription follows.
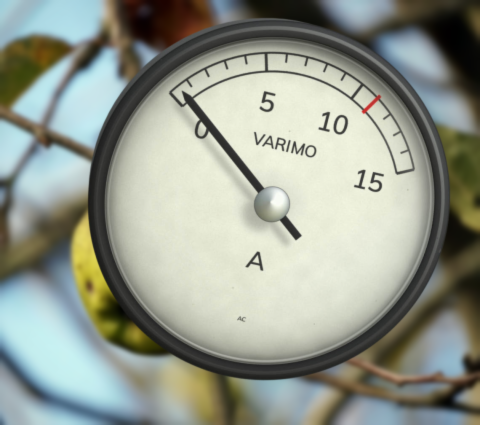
value=0.5 unit=A
